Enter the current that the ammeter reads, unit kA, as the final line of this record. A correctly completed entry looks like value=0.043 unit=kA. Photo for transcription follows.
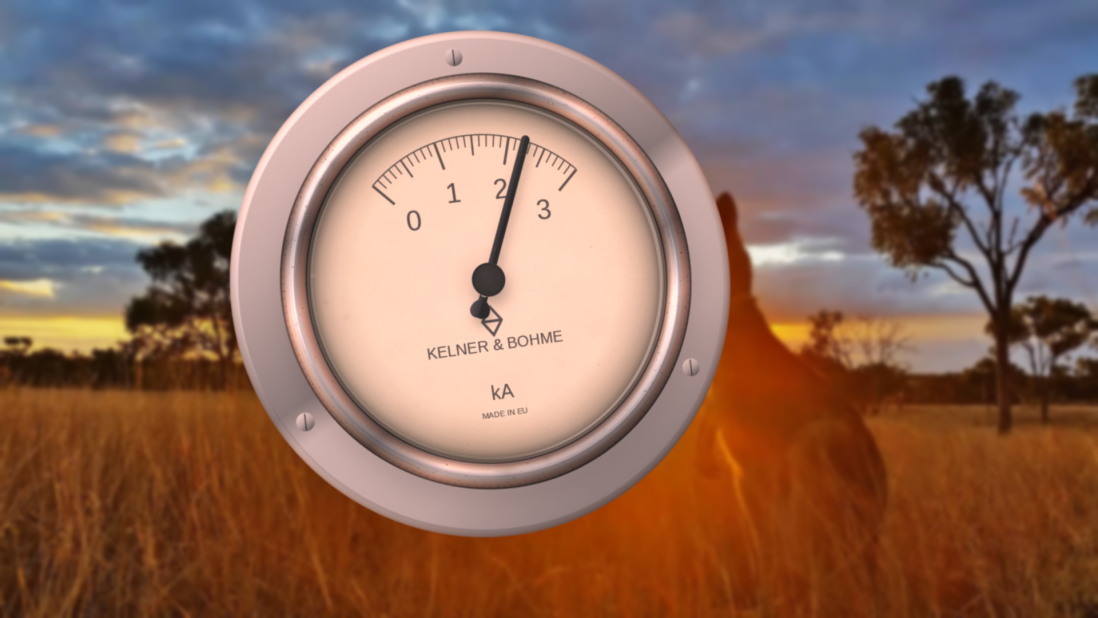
value=2.2 unit=kA
